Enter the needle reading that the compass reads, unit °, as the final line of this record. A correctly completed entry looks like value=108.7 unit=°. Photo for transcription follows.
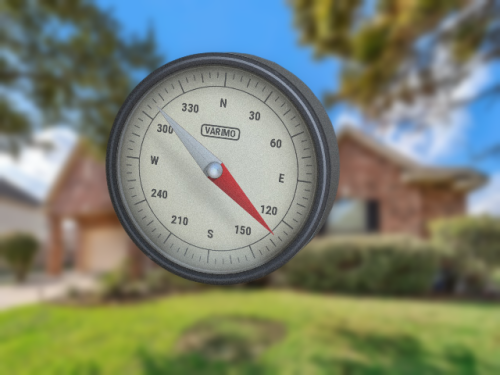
value=130 unit=°
